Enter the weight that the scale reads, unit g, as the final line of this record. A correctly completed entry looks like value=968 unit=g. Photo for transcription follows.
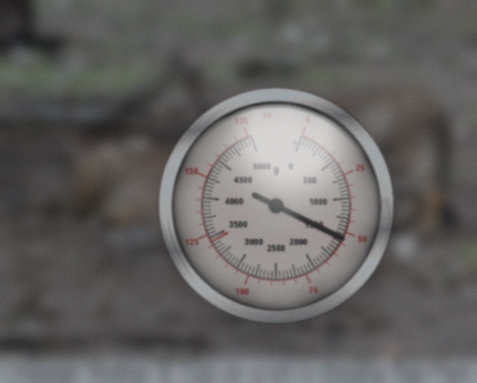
value=1500 unit=g
